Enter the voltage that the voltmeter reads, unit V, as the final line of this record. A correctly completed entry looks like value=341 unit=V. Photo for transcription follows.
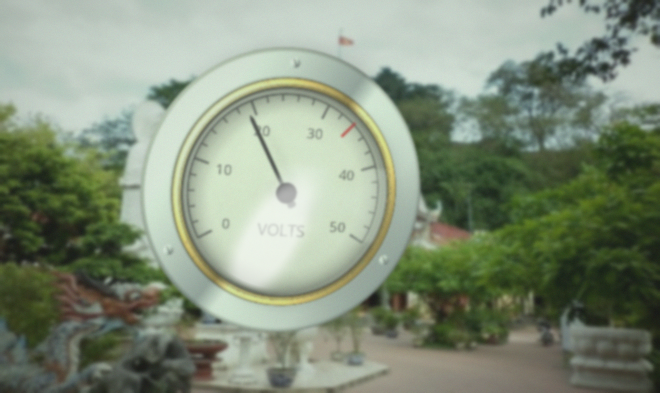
value=19 unit=V
